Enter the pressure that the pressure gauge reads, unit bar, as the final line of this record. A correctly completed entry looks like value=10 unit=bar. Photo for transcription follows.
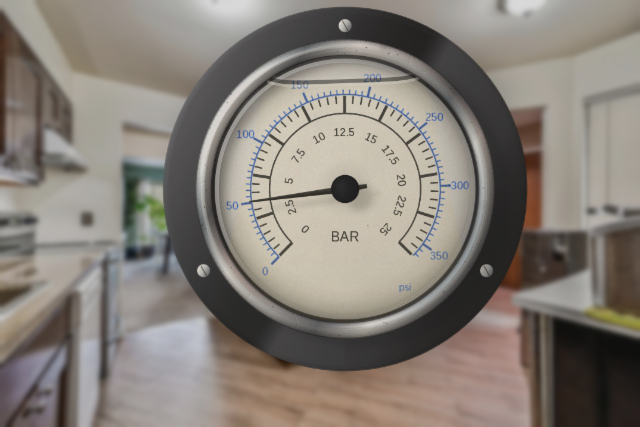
value=3.5 unit=bar
